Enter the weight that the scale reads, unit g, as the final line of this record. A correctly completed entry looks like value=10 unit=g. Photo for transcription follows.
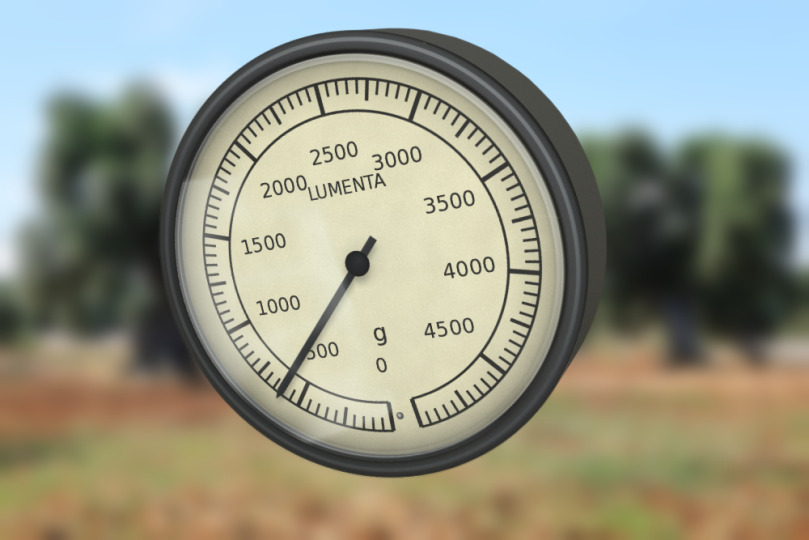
value=600 unit=g
